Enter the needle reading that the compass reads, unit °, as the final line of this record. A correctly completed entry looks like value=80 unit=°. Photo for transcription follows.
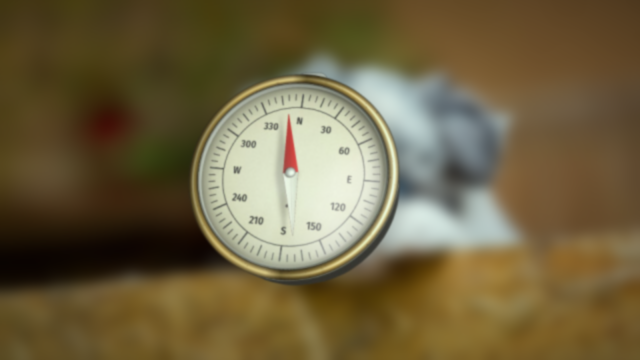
value=350 unit=°
